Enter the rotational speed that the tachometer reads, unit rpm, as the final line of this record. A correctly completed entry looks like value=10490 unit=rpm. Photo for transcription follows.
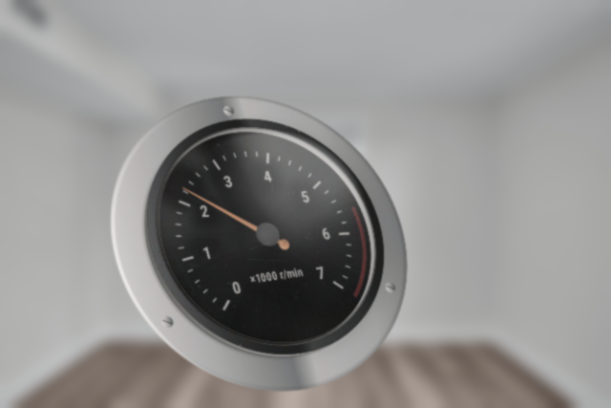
value=2200 unit=rpm
